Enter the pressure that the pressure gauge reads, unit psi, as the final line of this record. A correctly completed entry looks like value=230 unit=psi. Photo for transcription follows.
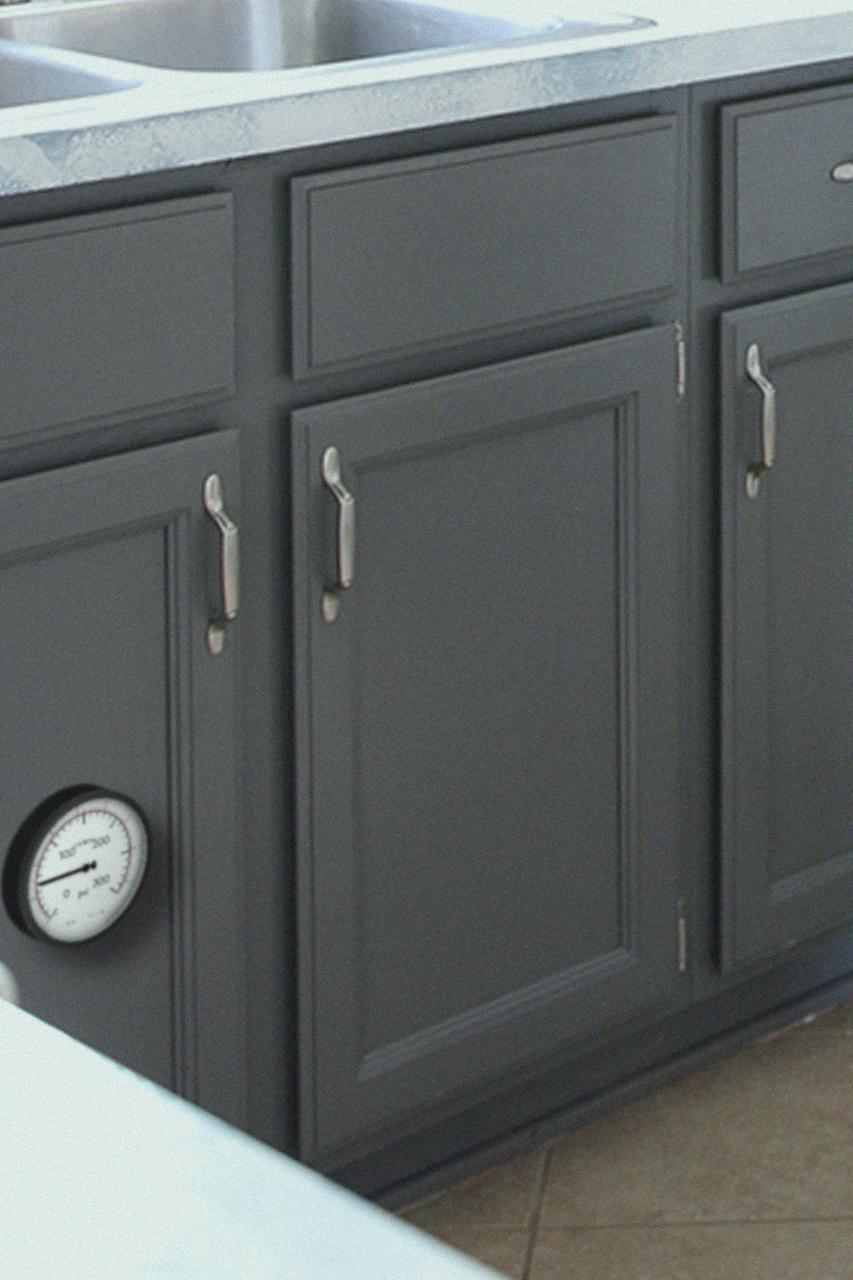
value=50 unit=psi
